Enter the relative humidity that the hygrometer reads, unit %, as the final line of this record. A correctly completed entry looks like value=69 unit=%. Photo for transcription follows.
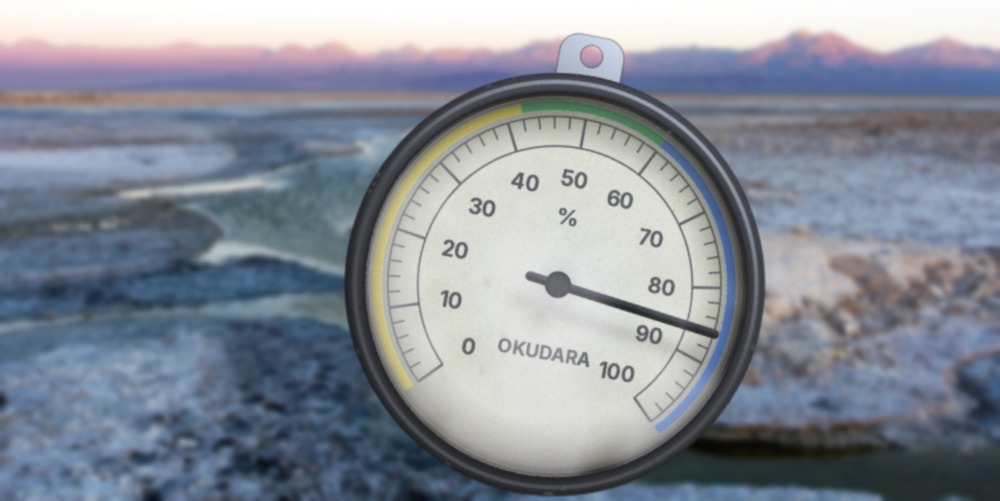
value=86 unit=%
